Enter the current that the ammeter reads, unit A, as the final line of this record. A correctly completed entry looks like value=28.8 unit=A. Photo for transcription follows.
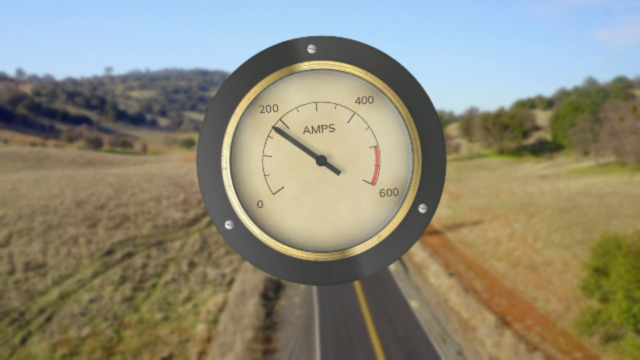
value=175 unit=A
